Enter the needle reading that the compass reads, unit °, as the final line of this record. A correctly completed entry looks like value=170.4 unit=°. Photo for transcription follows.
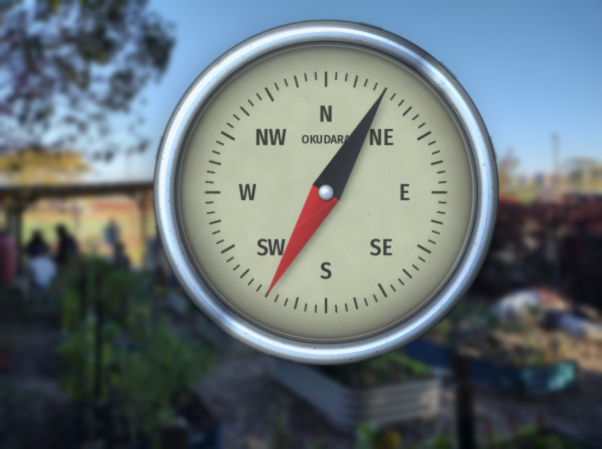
value=210 unit=°
